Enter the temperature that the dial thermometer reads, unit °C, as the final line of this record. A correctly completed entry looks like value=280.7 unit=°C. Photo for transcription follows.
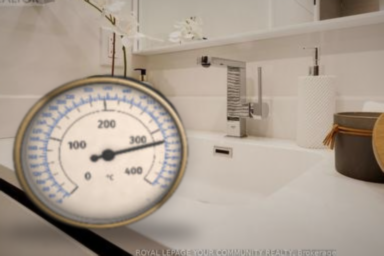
value=320 unit=°C
